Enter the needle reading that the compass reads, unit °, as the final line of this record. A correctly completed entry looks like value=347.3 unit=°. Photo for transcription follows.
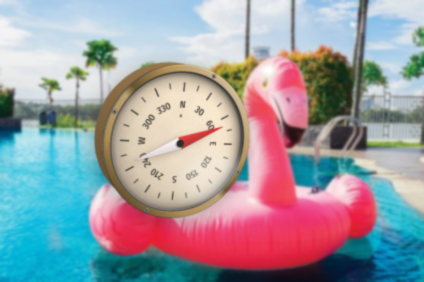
value=67.5 unit=°
